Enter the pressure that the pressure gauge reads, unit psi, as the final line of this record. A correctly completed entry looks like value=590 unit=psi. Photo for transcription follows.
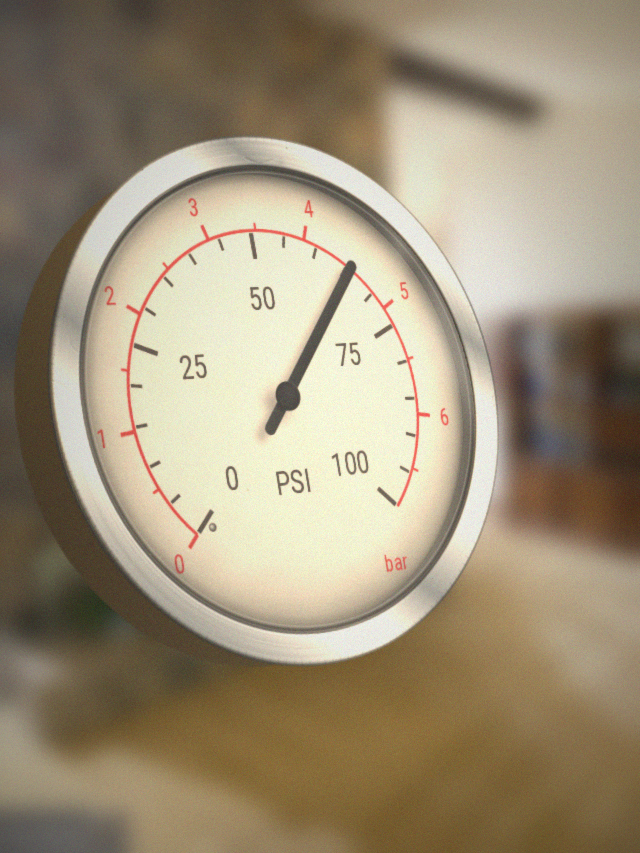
value=65 unit=psi
